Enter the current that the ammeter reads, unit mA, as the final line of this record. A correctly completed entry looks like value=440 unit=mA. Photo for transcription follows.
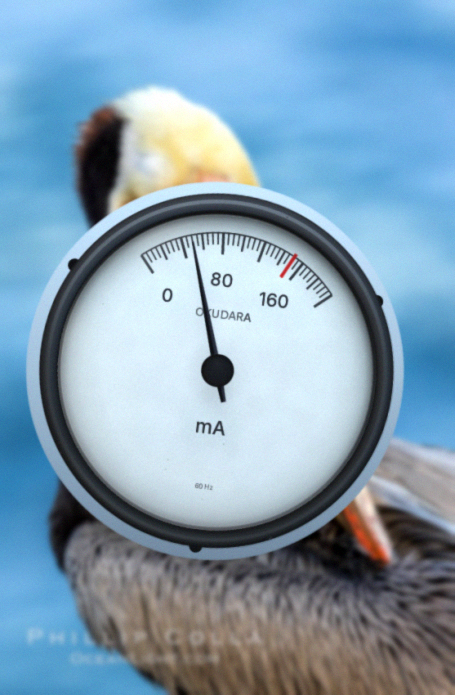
value=50 unit=mA
